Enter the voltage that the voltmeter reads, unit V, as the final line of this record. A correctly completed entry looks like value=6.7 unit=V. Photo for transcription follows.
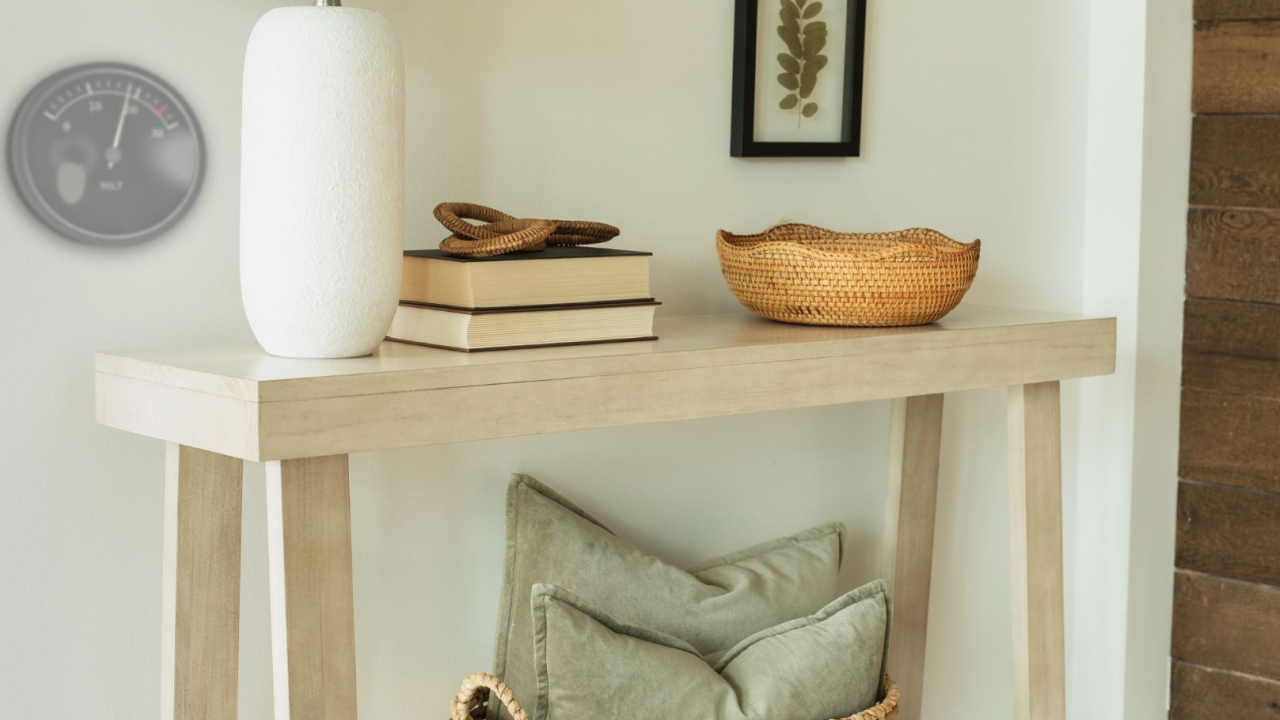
value=18 unit=V
